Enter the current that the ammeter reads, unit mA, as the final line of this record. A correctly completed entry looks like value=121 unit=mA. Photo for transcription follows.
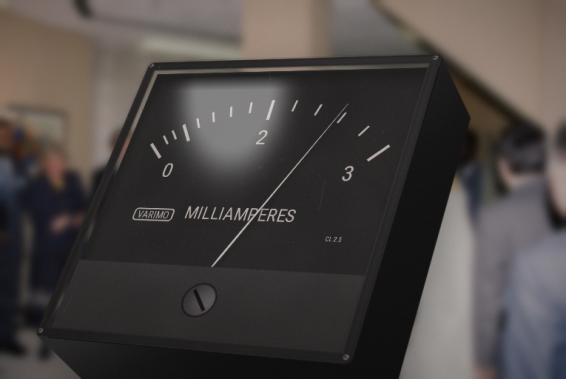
value=2.6 unit=mA
